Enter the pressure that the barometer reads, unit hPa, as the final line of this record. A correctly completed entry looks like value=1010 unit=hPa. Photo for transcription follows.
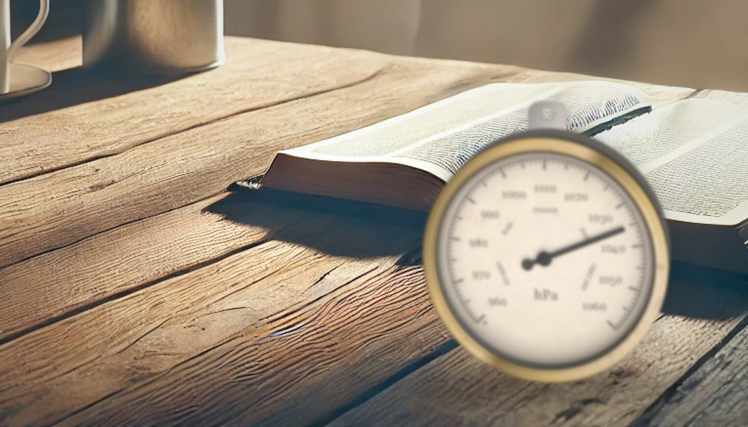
value=1035 unit=hPa
